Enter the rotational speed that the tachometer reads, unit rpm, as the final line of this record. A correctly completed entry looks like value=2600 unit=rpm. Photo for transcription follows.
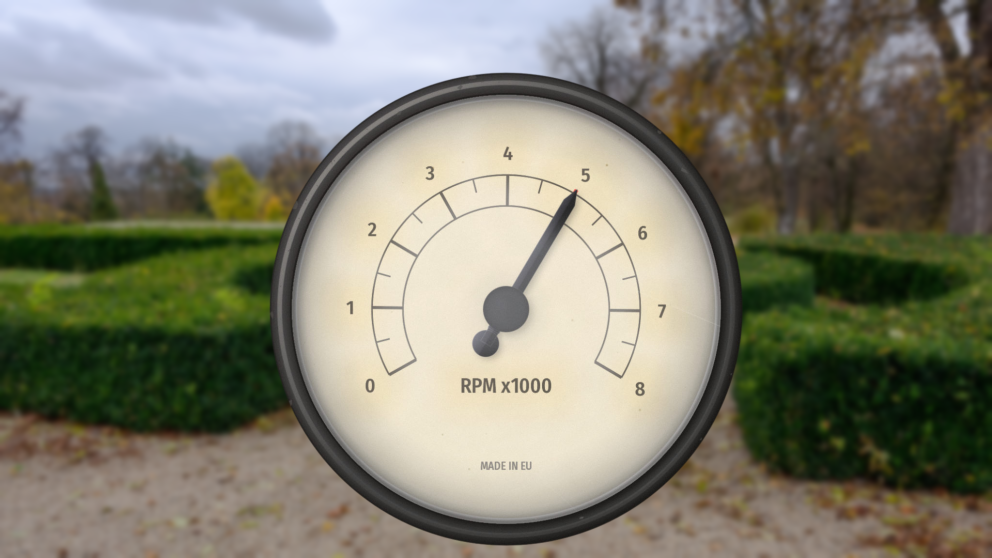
value=5000 unit=rpm
